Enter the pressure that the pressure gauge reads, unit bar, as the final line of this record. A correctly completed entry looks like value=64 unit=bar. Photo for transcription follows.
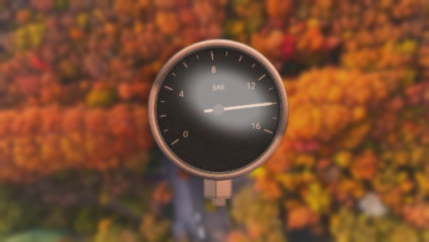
value=14 unit=bar
